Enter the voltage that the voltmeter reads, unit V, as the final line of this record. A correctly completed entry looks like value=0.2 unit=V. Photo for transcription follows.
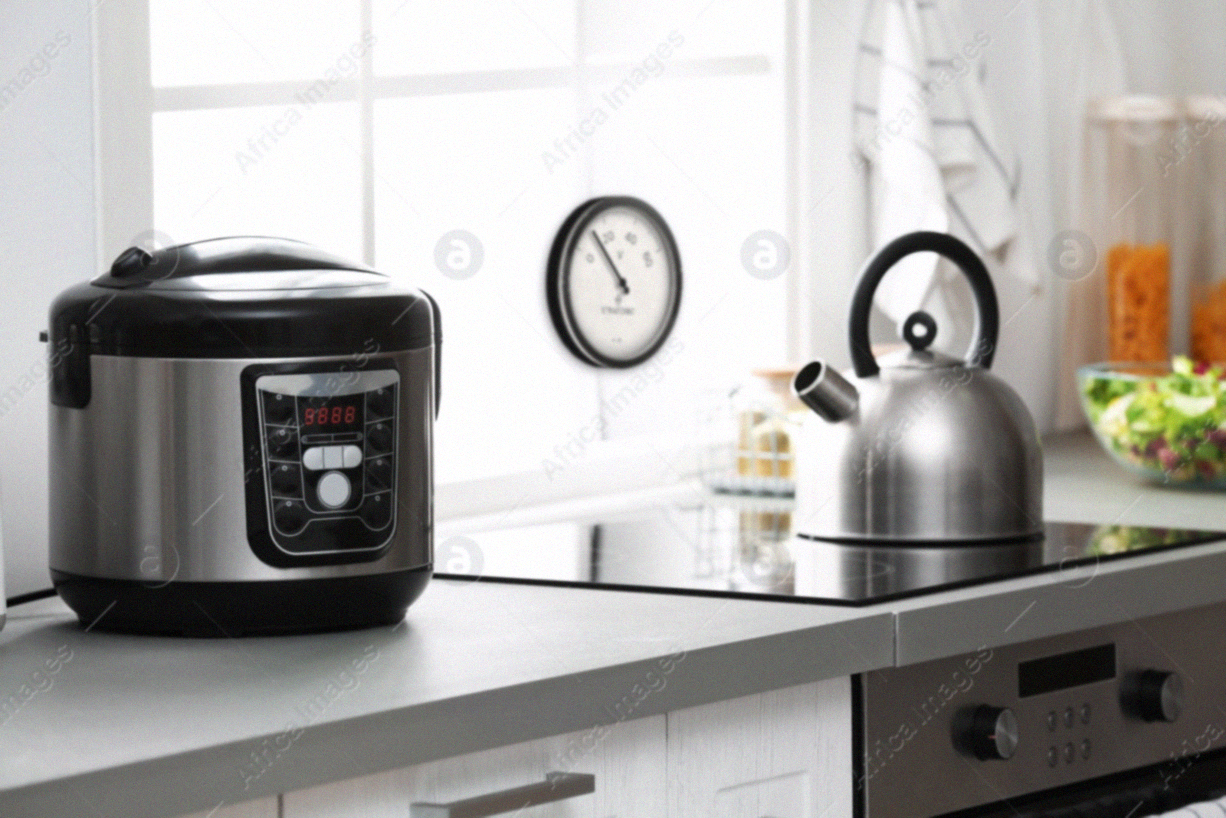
value=10 unit=V
